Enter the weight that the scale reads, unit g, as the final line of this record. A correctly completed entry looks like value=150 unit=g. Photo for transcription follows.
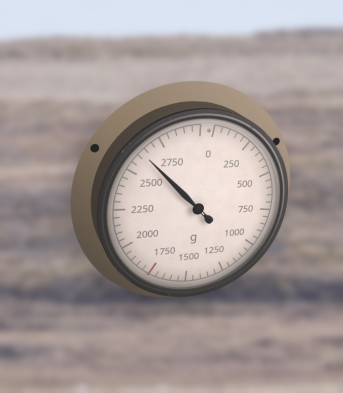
value=2625 unit=g
